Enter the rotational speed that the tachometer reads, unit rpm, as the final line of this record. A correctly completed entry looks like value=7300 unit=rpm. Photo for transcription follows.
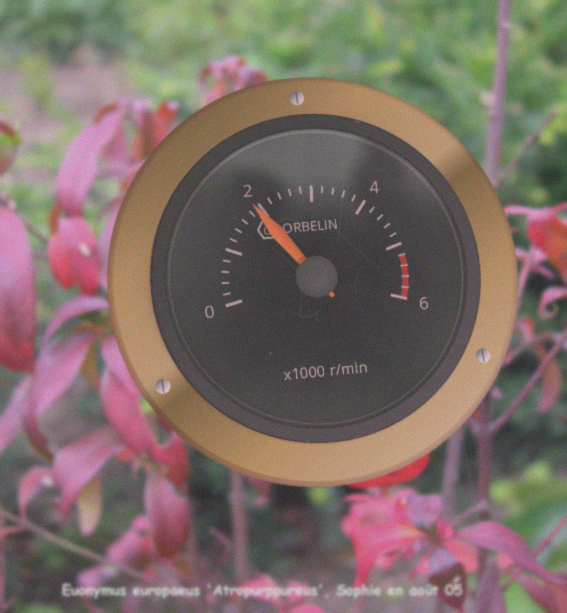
value=1900 unit=rpm
